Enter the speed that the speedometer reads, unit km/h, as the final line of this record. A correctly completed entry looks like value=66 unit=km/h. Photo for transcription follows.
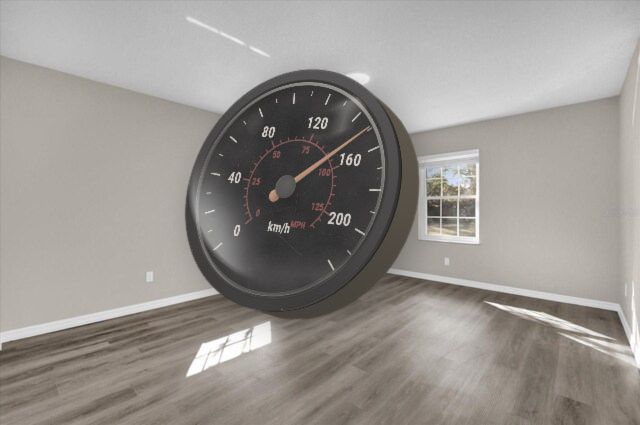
value=150 unit=km/h
